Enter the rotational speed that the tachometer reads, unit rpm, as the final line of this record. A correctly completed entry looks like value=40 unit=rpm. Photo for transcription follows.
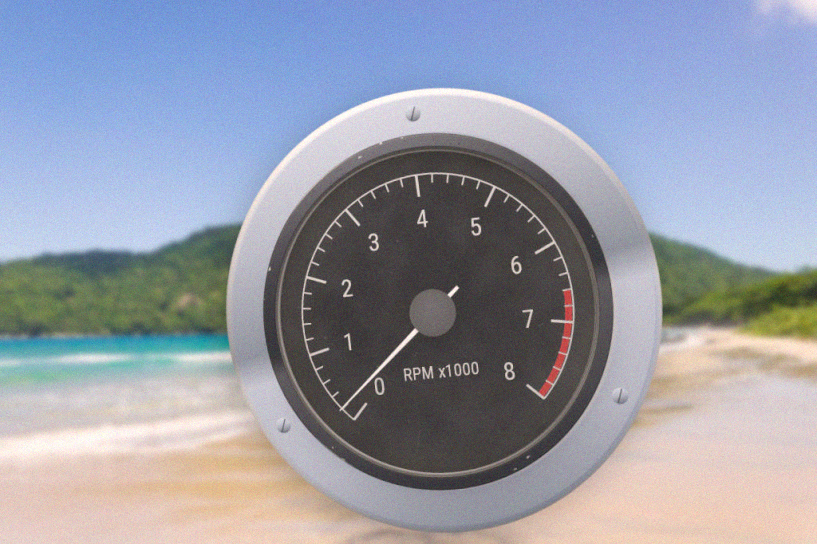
value=200 unit=rpm
